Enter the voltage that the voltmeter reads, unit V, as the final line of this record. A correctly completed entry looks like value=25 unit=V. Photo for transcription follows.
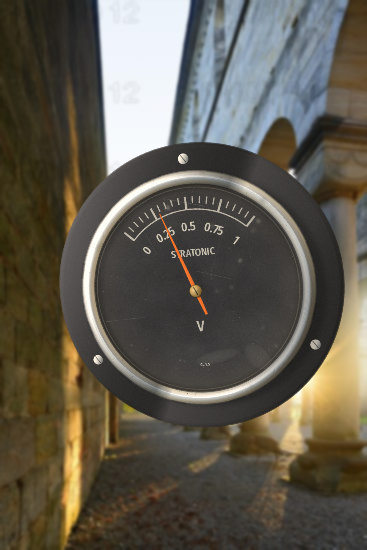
value=0.3 unit=V
